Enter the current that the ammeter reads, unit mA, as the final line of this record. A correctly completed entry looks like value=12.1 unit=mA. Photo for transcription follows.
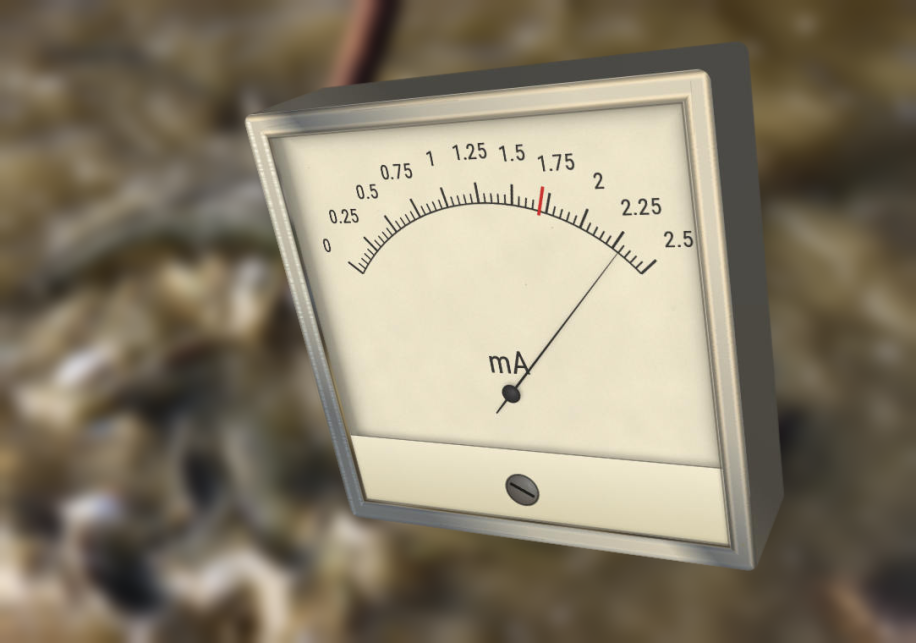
value=2.3 unit=mA
